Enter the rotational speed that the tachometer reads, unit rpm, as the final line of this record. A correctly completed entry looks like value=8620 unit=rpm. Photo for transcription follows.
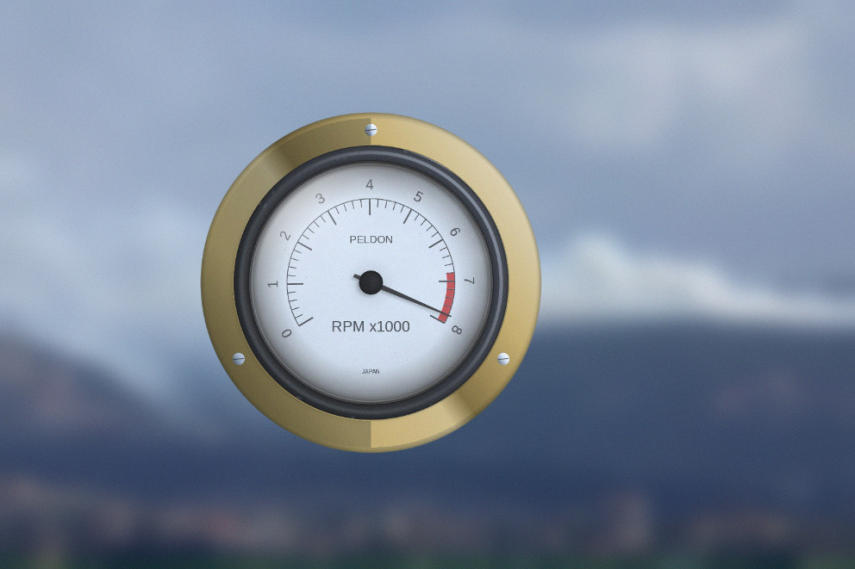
value=7800 unit=rpm
